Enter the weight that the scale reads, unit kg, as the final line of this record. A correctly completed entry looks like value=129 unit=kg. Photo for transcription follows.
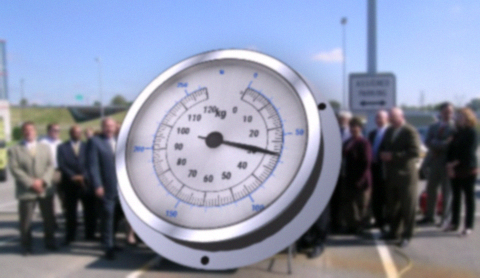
value=30 unit=kg
